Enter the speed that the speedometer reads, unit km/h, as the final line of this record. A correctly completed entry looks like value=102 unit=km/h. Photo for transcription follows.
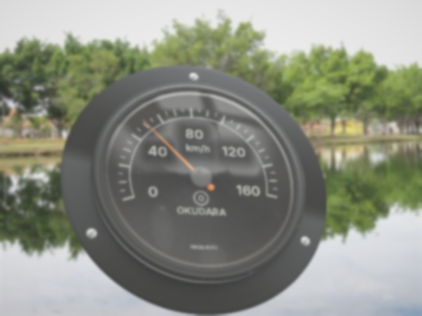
value=50 unit=km/h
